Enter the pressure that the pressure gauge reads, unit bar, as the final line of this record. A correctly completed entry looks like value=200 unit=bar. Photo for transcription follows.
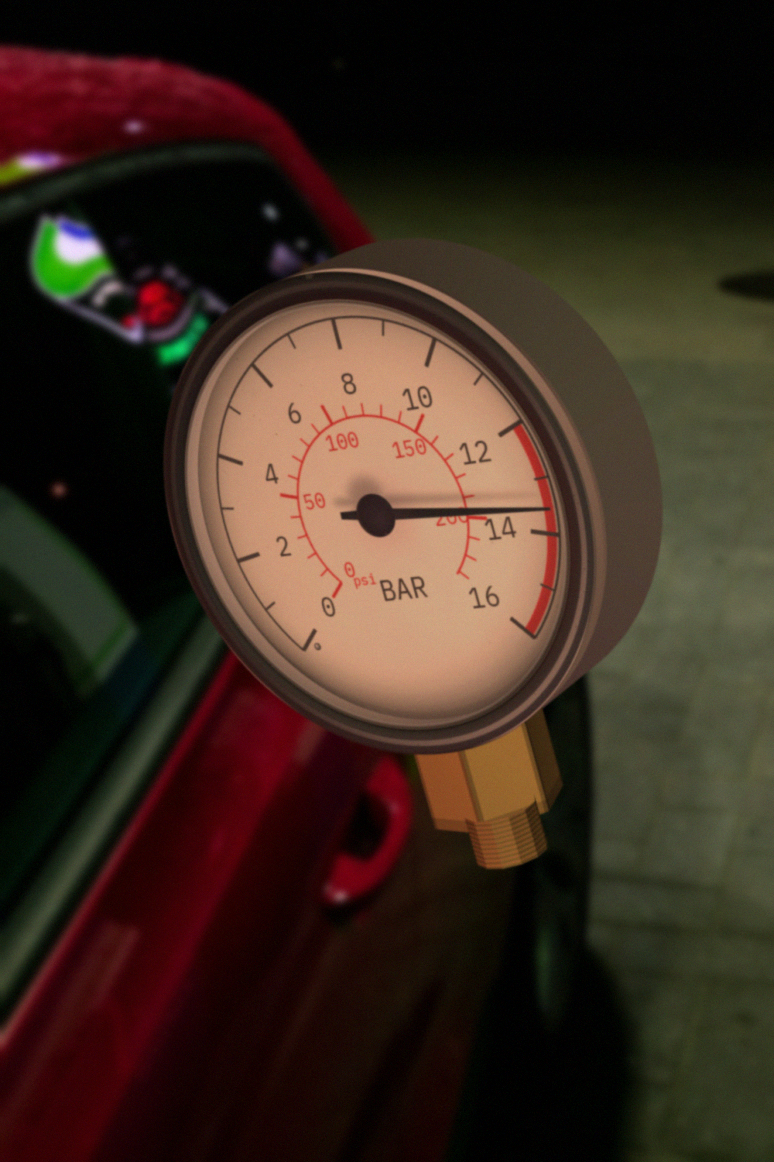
value=13.5 unit=bar
